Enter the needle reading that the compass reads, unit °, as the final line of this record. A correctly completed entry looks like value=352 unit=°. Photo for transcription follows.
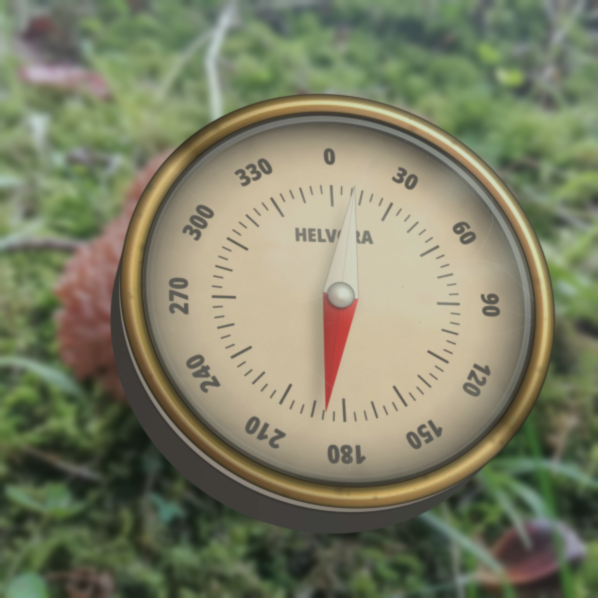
value=190 unit=°
